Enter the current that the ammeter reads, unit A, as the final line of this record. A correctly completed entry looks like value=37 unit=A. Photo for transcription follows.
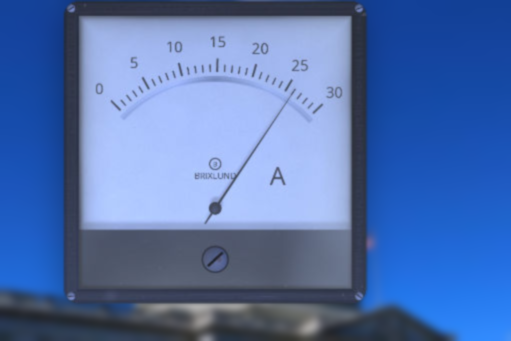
value=26 unit=A
